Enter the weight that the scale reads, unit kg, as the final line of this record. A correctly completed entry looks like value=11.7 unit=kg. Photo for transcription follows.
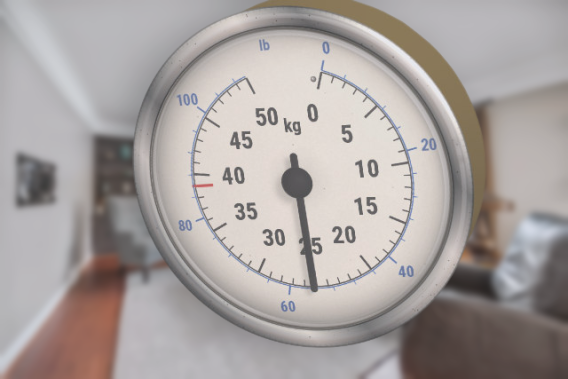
value=25 unit=kg
